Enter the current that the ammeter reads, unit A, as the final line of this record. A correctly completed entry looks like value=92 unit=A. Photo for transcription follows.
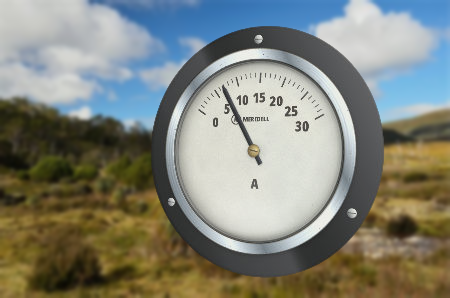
value=7 unit=A
